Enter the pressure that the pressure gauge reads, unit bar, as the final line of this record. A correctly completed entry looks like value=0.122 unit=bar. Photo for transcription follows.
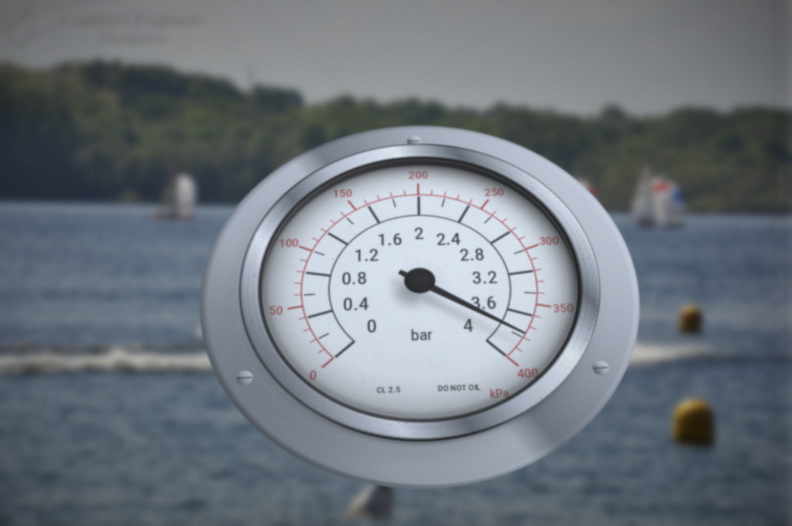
value=3.8 unit=bar
